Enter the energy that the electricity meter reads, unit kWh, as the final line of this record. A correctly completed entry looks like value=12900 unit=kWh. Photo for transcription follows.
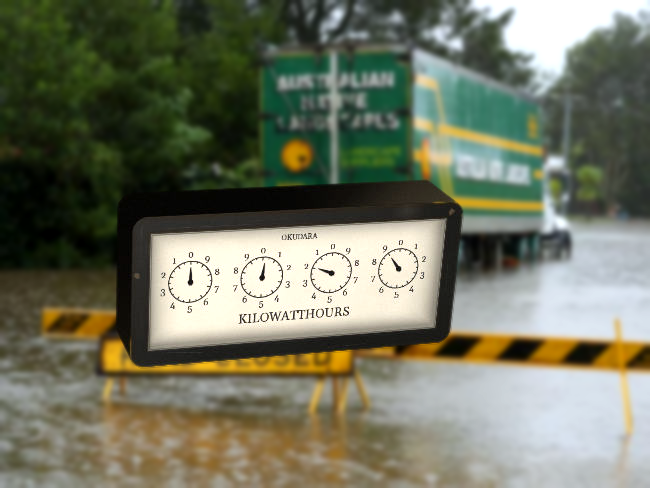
value=19 unit=kWh
